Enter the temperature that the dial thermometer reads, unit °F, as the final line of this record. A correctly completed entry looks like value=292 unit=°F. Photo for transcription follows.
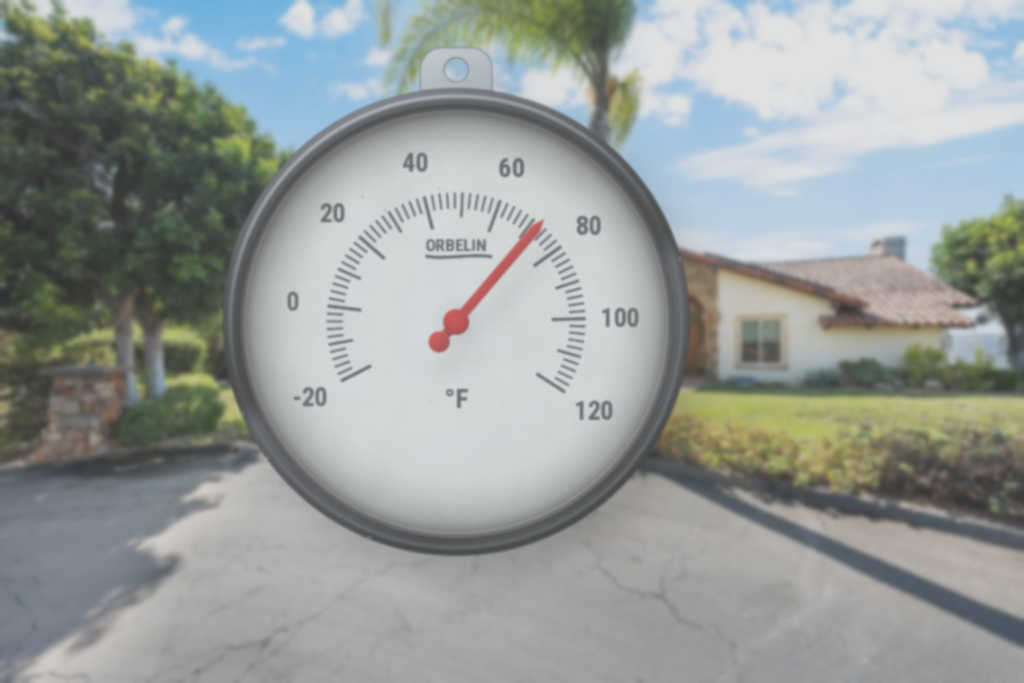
value=72 unit=°F
